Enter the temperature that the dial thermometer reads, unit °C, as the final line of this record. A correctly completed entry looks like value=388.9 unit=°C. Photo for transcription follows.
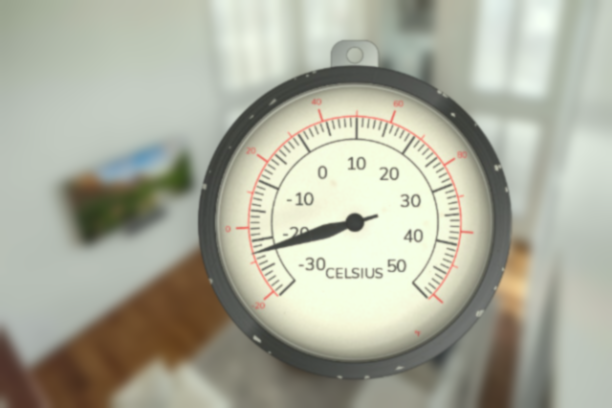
value=-22 unit=°C
